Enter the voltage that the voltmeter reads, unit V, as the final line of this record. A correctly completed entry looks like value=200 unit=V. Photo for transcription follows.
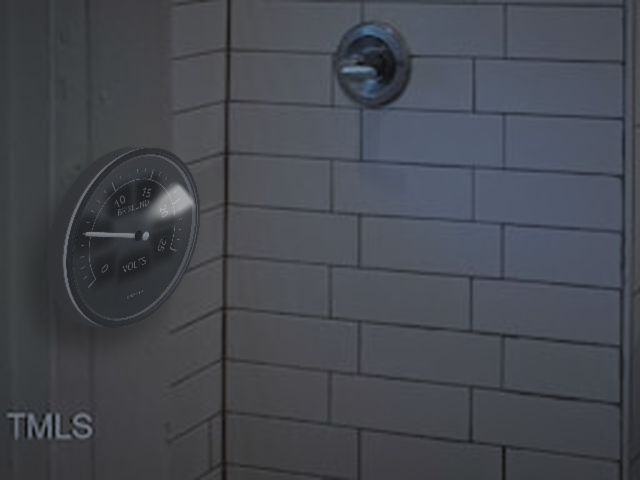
value=5 unit=V
